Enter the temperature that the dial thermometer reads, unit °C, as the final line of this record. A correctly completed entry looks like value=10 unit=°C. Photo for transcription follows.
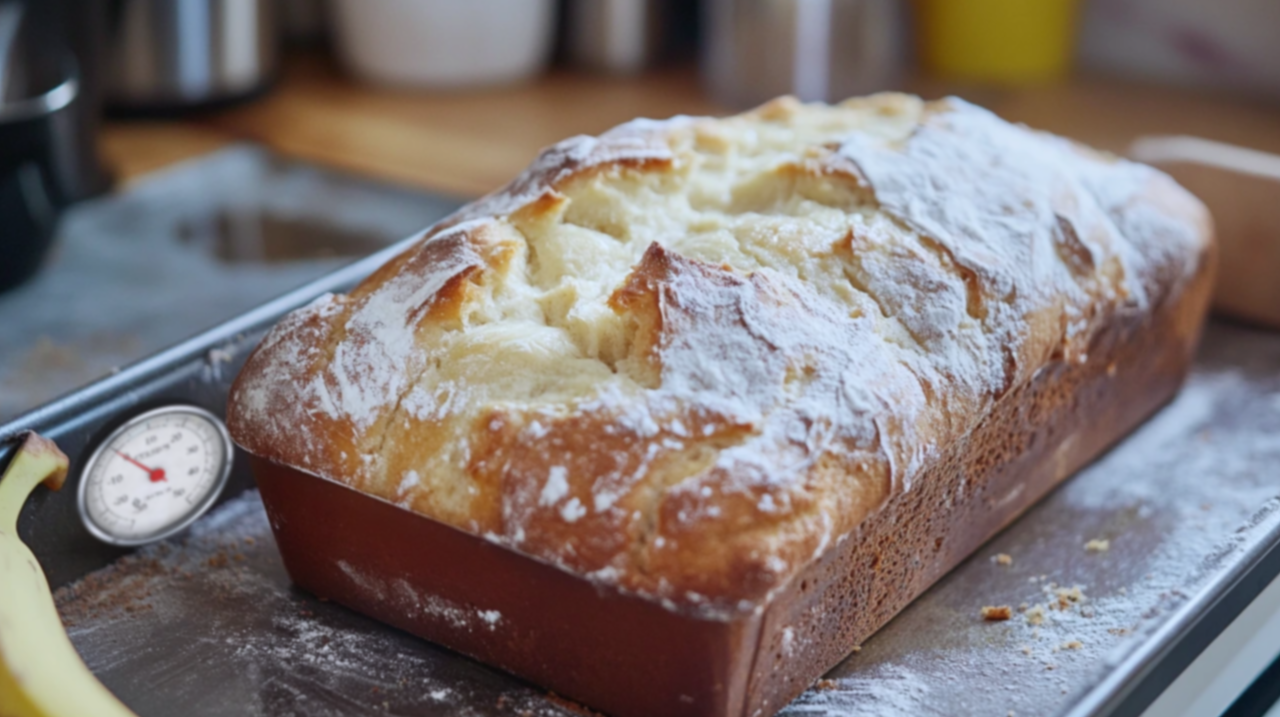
value=0 unit=°C
